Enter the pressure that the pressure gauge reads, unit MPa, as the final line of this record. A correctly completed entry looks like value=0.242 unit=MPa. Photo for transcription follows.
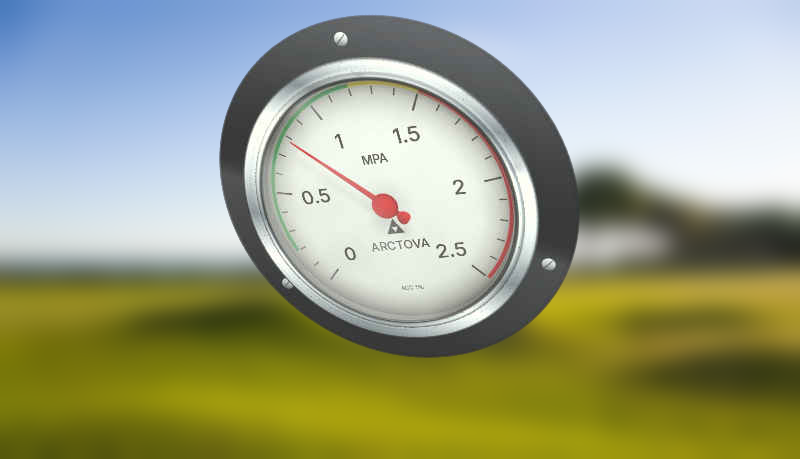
value=0.8 unit=MPa
